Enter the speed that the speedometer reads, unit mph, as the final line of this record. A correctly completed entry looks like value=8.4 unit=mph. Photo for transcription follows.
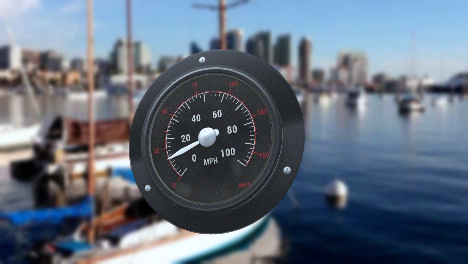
value=10 unit=mph
